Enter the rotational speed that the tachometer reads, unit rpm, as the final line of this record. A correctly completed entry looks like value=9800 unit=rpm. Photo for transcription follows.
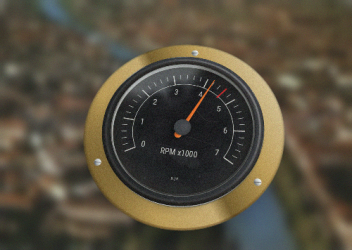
value=4200 unit=rpm
